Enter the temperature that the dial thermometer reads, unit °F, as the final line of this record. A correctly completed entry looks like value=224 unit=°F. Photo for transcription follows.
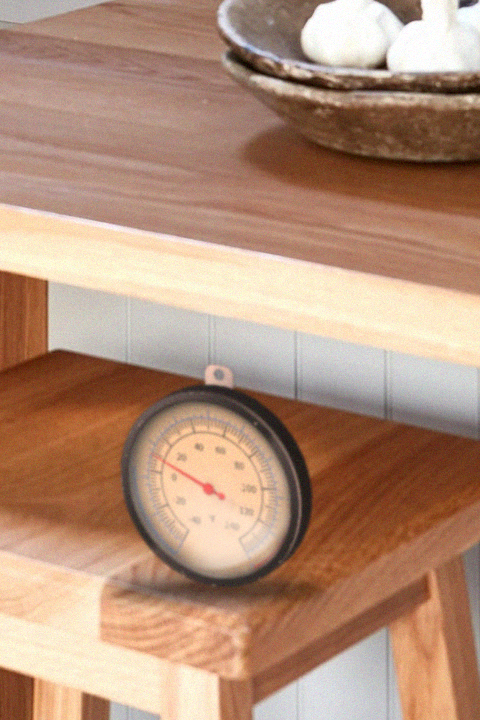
value=10 unit=°F
